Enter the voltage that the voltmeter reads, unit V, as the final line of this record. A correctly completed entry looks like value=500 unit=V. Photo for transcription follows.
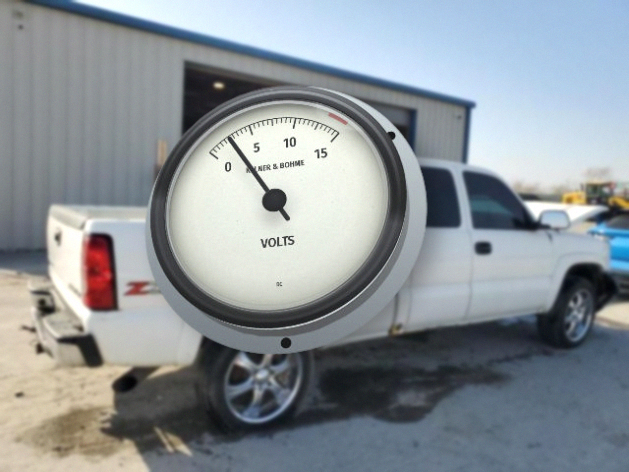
value=2.5 unit=V
